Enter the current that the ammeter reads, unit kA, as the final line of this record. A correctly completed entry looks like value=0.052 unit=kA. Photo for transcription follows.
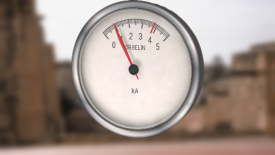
value=1 unit=kA
